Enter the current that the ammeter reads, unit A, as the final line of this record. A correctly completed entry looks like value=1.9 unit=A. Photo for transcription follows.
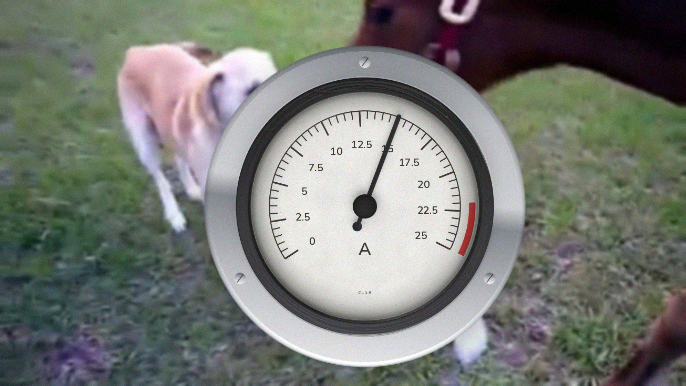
value=15 unit=A
